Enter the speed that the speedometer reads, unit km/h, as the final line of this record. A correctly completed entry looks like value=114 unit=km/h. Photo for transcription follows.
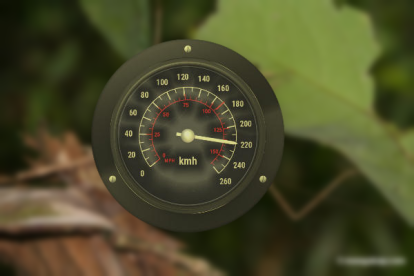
value=220 unit=km/h
